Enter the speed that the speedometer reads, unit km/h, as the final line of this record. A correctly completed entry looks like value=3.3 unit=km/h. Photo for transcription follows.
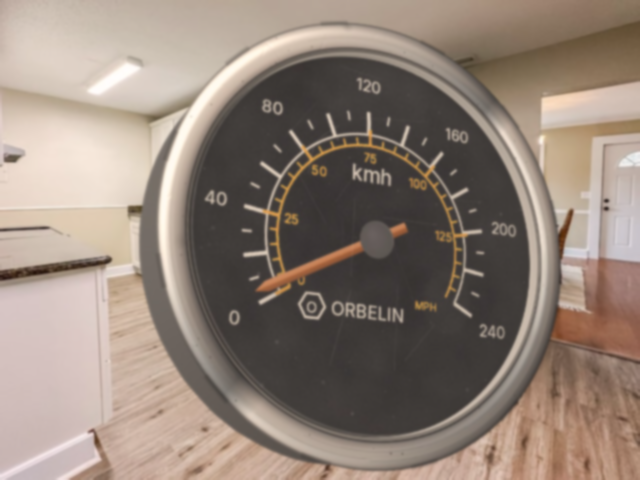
value=5 unit=km/h
